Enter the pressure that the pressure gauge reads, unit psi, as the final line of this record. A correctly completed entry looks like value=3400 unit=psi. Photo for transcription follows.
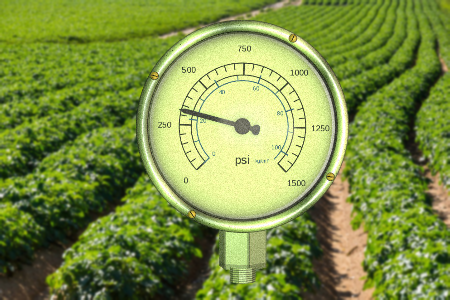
value=325 unit=psi
